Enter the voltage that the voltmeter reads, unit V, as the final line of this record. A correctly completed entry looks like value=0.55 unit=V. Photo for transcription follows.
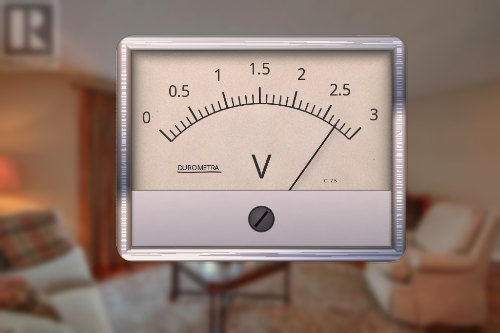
value=2.7 unit=V
